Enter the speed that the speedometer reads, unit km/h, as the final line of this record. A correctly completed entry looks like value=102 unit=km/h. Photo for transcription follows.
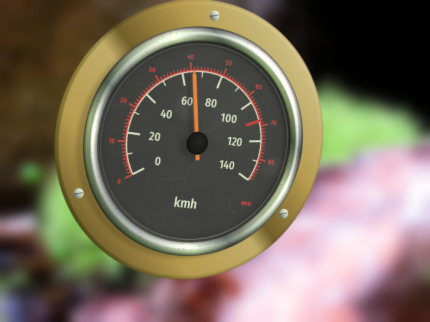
value=65 unit=km/h
